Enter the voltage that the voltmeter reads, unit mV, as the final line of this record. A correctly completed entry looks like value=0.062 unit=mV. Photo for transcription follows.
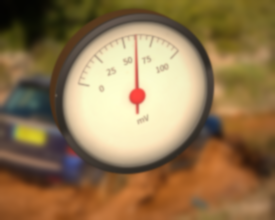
value=60 unit=mV
